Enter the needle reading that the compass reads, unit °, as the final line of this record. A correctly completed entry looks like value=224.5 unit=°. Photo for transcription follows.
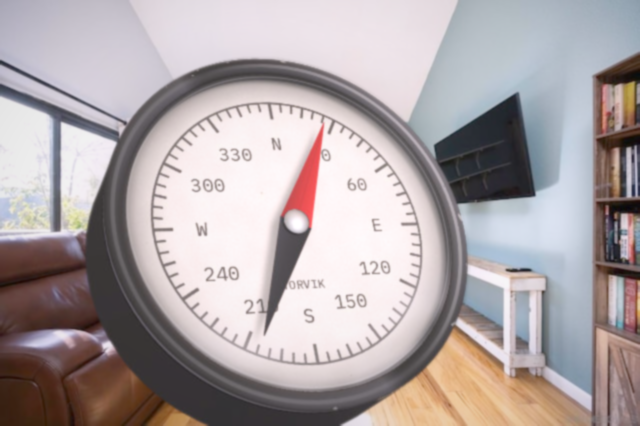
value=25 unit=°
